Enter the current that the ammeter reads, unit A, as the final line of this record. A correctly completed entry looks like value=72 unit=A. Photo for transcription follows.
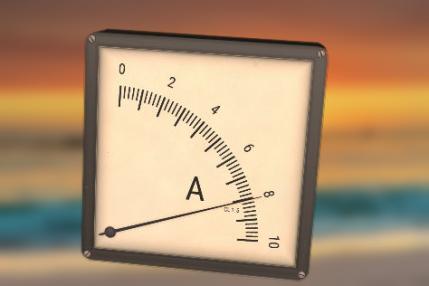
value=8 unit=A
